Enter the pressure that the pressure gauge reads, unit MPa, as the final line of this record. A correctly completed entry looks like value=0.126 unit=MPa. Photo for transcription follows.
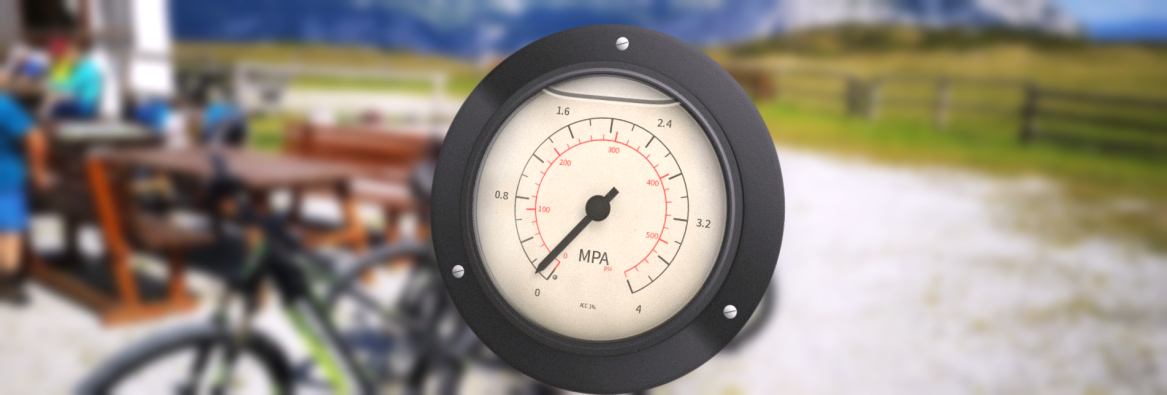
value=0.1 unit=MPa
